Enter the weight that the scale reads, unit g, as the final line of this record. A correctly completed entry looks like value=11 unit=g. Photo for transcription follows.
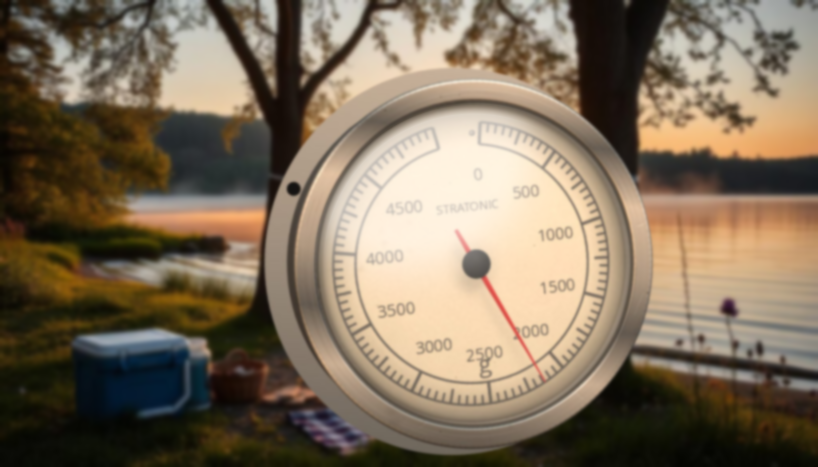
value=2150 unit=g
